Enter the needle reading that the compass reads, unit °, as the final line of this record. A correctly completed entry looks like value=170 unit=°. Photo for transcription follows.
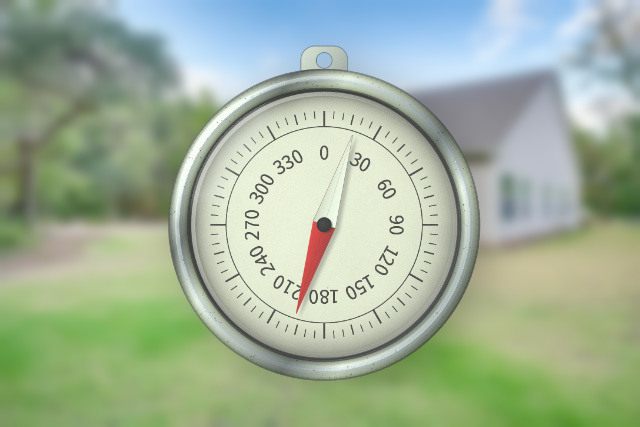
value=197.5 unit=°
